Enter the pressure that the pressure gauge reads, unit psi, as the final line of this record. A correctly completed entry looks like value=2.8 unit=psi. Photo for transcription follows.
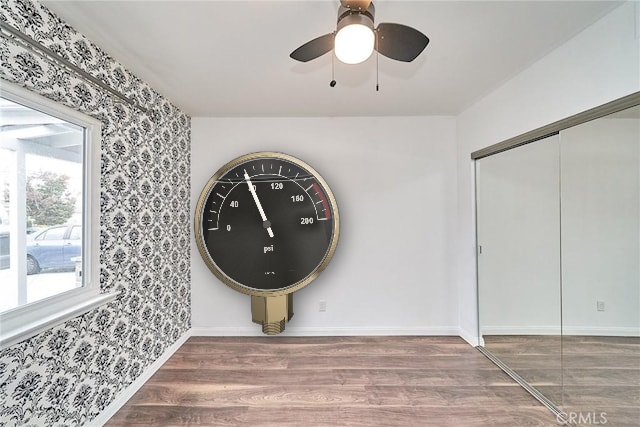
value=80 unit=psi
